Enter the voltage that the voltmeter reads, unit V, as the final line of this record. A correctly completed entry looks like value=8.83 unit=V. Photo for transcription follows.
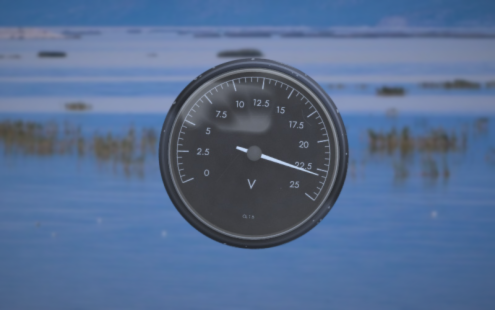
value=23 unit=V
